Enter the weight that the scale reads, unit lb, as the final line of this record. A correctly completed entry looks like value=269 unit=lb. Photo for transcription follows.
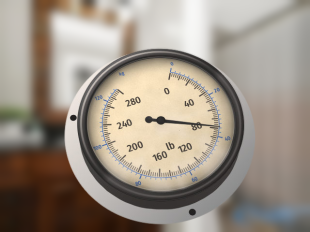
value=80 unit=lb
